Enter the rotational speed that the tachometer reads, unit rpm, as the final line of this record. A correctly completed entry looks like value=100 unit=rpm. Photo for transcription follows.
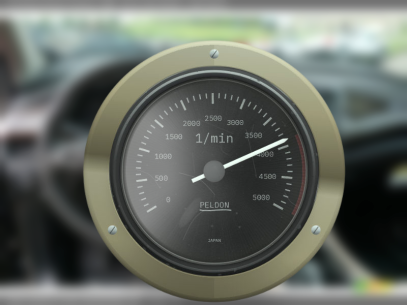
value=3900 unit=rpm
